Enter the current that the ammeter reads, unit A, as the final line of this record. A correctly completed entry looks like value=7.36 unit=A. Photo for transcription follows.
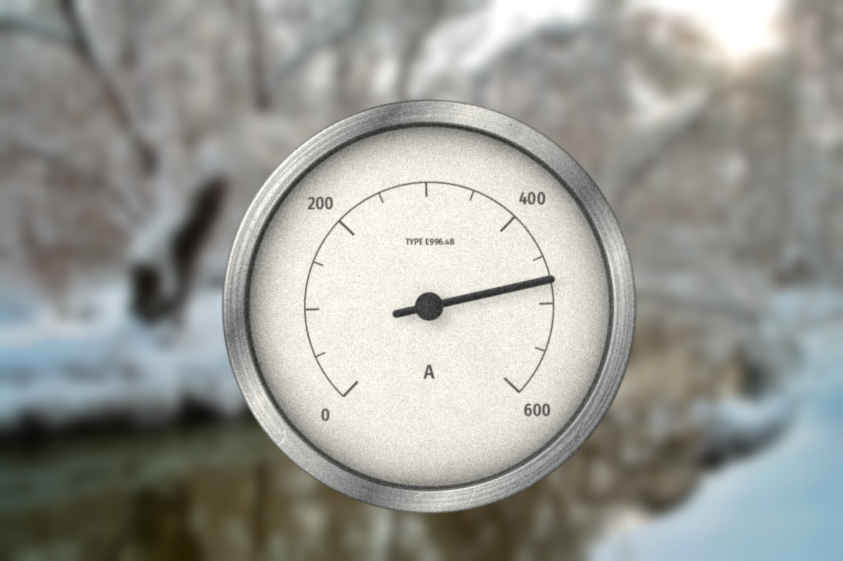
value=475 unit=A
